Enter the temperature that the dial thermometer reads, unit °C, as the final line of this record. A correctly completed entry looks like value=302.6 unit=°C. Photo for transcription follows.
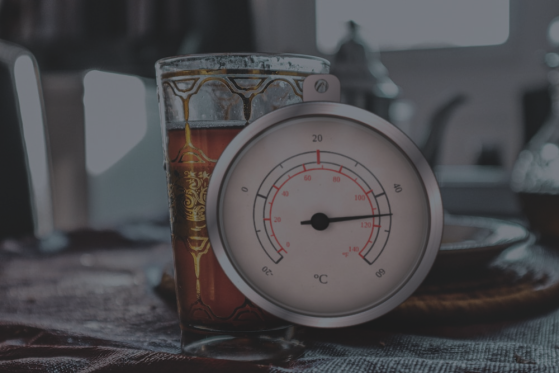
value=45 unit=°C
